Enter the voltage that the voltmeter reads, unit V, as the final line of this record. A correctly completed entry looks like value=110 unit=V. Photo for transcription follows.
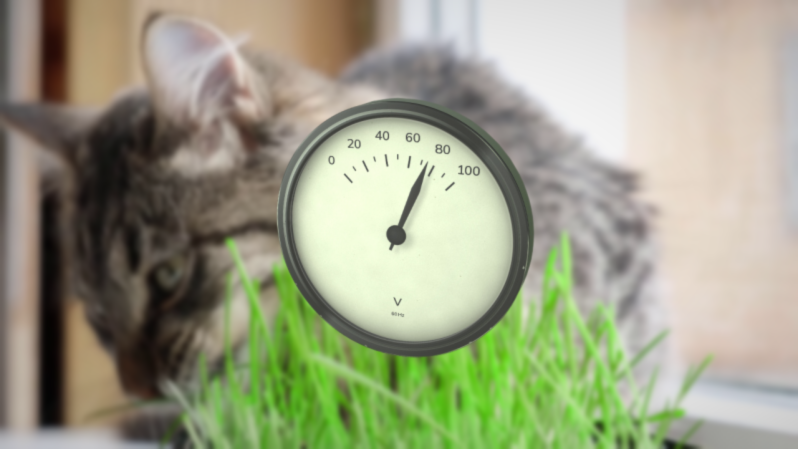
value=75 unit=V
